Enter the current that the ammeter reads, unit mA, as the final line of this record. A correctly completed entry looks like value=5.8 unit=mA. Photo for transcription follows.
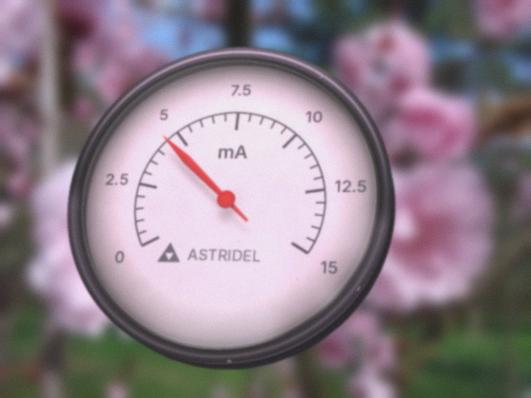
value=4.5 unit=mA
